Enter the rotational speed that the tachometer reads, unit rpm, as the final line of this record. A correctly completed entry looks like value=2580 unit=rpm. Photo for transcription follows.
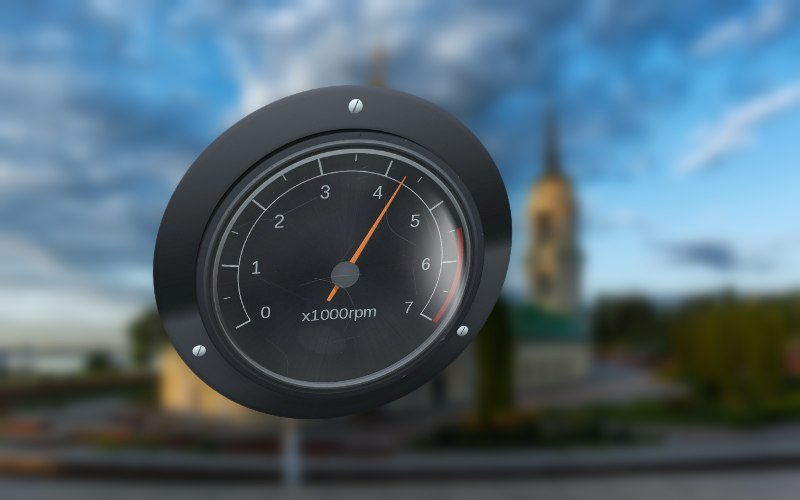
value=4250 unit=rpm
